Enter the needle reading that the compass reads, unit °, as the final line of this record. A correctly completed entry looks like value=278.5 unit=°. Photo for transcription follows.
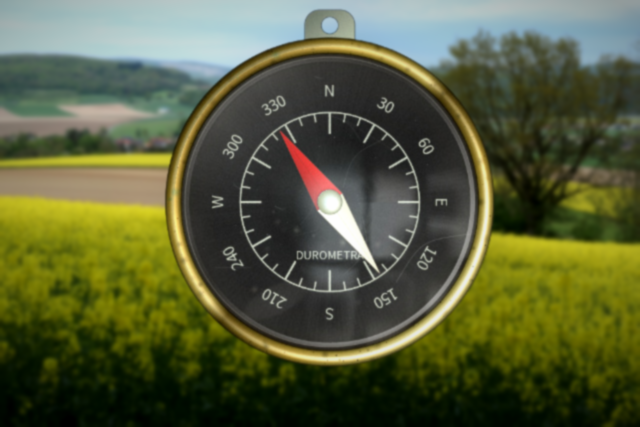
value=325 unit=°
